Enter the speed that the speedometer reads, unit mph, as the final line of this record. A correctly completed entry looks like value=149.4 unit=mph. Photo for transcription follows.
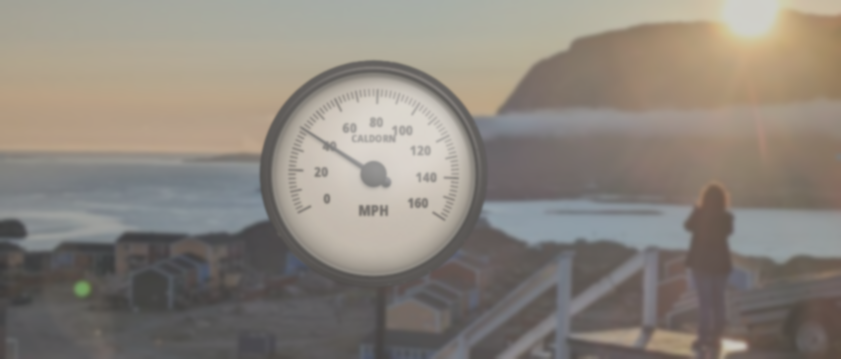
value=40 unit=mph
